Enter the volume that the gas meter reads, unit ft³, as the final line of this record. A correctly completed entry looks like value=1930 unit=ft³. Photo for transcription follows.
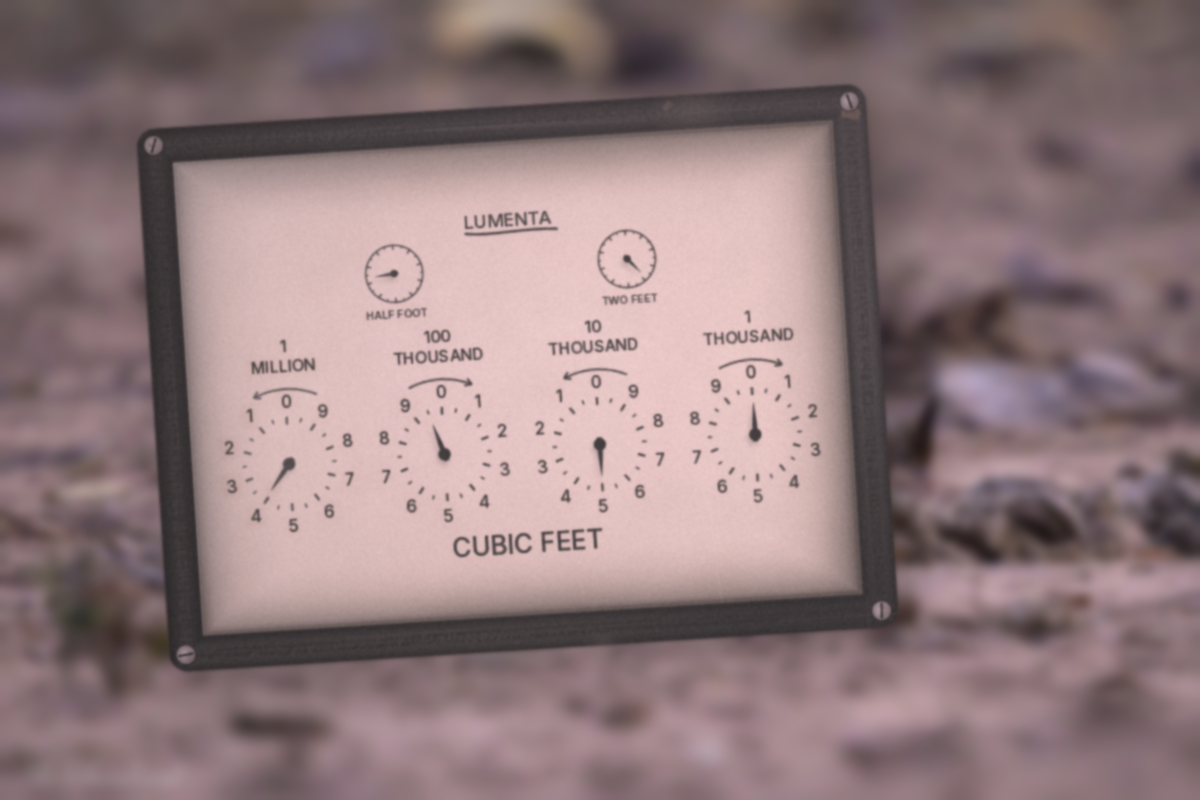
value=395000 unit=ft³
